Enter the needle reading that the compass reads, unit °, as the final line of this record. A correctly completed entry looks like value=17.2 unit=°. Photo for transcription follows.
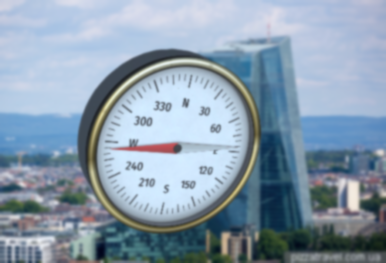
value=265 unit=°
